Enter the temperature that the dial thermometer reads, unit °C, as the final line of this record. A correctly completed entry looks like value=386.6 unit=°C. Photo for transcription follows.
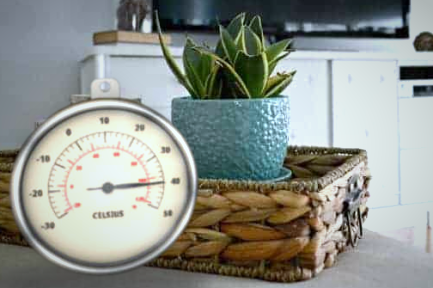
value=40 unit=°C
